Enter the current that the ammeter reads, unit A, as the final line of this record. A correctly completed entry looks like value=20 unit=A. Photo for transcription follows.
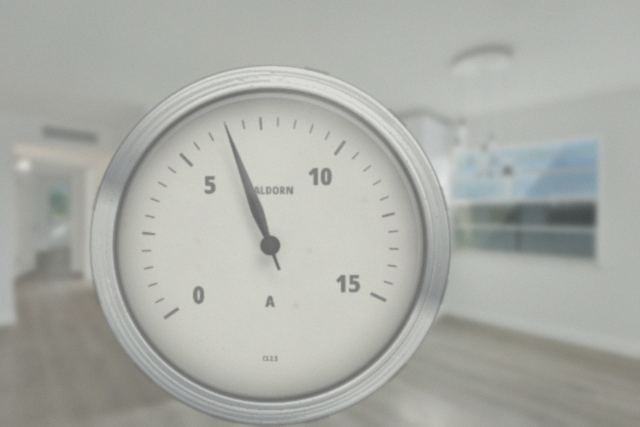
value=6.5 unit=A
